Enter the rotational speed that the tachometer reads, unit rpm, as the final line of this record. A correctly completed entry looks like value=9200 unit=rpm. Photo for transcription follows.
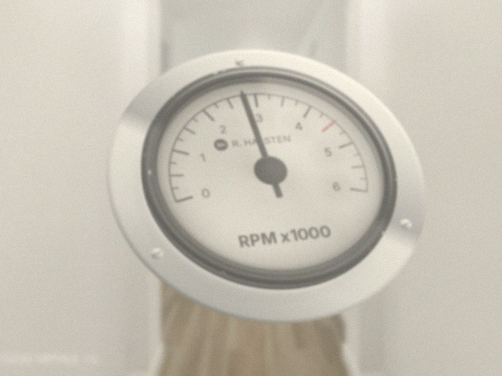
value=2750 unit=rpm
